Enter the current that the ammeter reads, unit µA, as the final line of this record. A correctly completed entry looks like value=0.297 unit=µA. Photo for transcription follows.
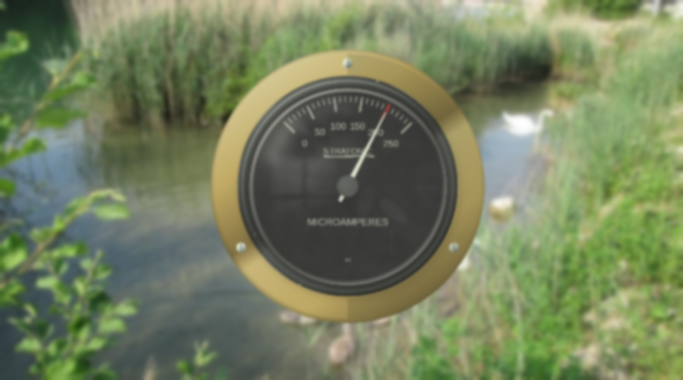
value=200 unit=µA
